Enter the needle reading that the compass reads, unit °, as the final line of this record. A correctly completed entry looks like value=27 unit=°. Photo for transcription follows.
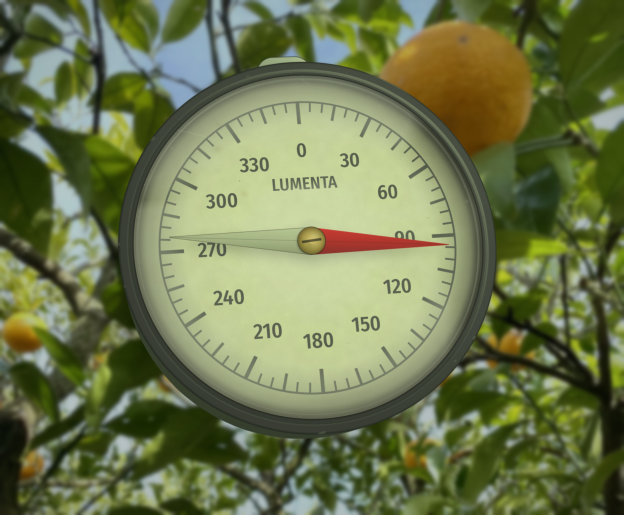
value=95 unit=°
